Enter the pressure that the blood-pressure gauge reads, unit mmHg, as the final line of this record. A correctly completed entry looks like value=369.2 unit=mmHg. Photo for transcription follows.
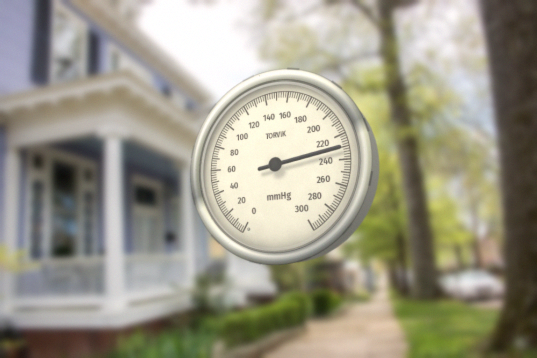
value=230 unit=mmHg
